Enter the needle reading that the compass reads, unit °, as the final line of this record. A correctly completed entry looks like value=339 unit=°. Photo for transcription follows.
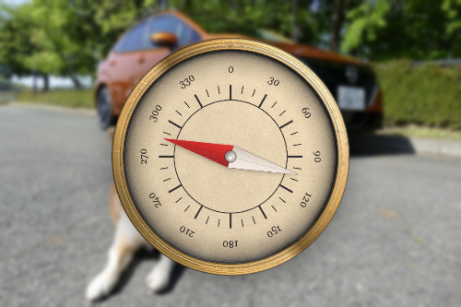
value=285 unit=°
